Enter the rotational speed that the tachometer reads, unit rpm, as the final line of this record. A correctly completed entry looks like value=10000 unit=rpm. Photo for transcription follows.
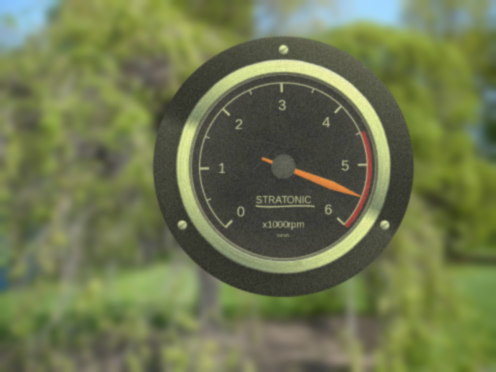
value=5500 unit=rpm
